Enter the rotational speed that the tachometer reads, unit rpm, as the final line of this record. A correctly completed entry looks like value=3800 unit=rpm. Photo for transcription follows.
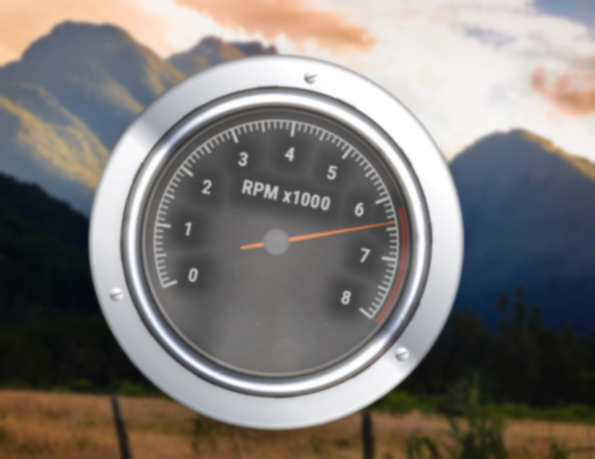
value=6400 unit=rpm
